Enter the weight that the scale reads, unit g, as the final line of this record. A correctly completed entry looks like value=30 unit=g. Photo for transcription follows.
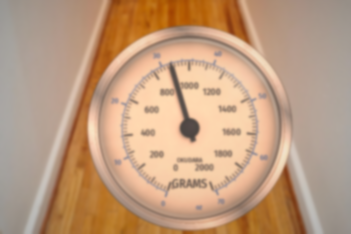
value=900 unit=g
